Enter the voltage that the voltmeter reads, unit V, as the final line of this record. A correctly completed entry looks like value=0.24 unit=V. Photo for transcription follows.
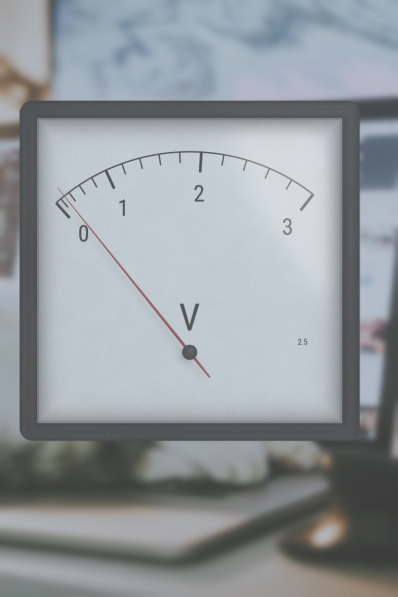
value=0.3 unit=V
